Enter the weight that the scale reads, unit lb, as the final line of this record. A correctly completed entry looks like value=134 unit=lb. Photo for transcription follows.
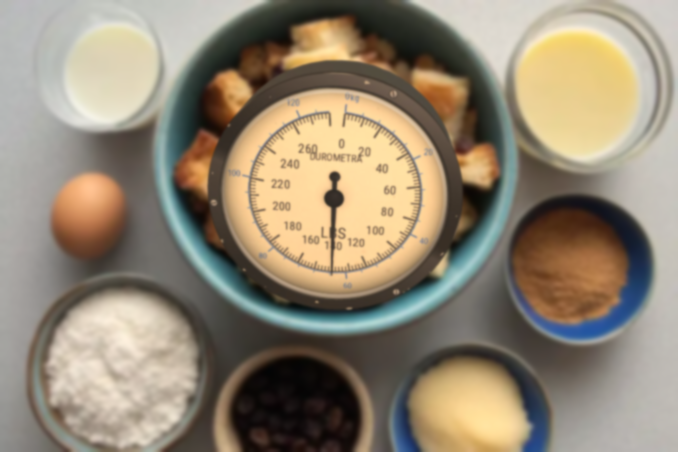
value=140 unit=lb
